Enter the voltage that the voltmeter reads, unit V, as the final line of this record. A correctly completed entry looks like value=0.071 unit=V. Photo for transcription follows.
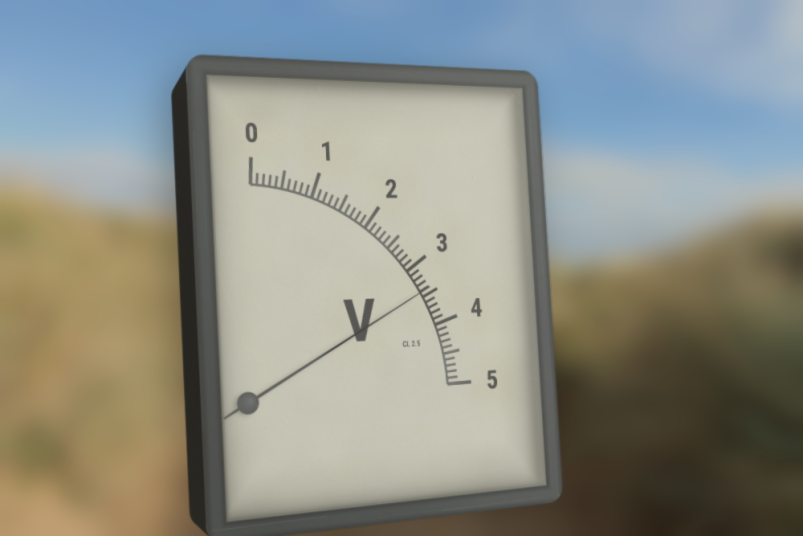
value=3.4 unit=V
